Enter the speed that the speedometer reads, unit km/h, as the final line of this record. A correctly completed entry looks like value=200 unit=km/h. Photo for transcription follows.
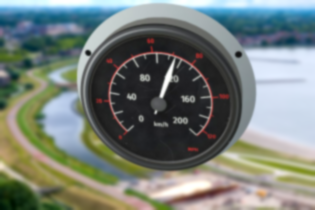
value=115 unit=km/h
